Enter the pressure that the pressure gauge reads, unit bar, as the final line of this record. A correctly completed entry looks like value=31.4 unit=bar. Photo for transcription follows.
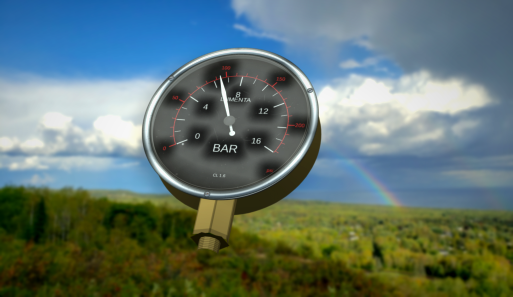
value=6.5 unit=bar
